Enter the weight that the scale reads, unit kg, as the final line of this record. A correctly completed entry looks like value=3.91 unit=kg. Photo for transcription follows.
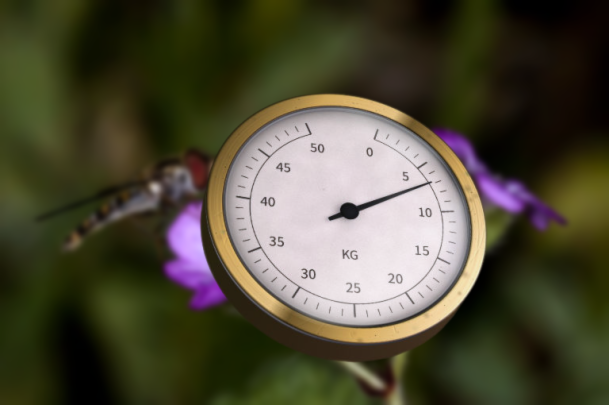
value=7 unit=kg
